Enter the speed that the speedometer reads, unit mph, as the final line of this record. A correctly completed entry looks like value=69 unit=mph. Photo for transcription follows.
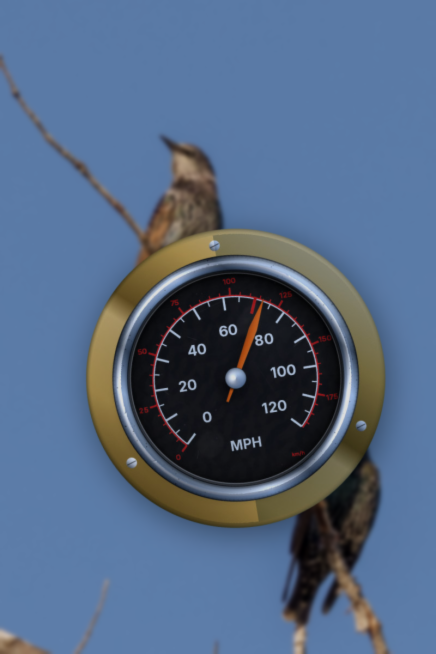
value=72.5 unit=mph
